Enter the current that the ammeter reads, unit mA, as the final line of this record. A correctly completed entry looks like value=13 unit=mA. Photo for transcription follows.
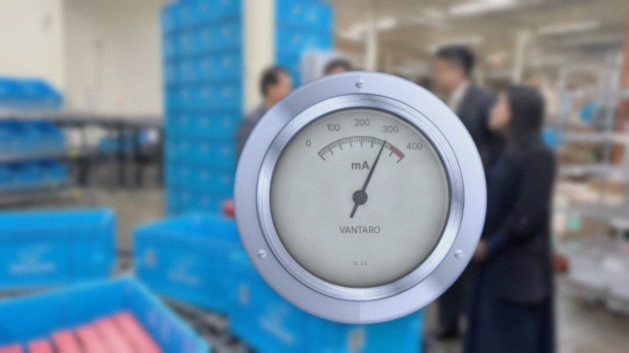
value=300 unit=mA
